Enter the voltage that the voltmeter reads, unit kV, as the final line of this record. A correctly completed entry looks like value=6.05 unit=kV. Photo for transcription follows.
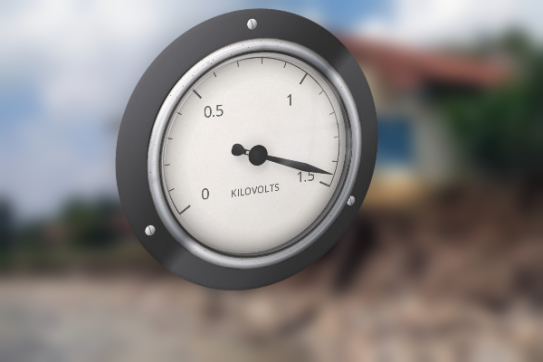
value=1.45 unit=kV
